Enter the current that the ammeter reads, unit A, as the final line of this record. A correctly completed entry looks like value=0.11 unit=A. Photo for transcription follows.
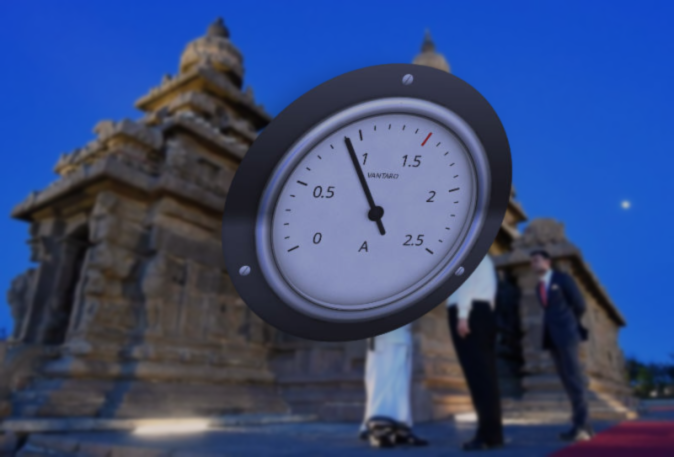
value=0.9 unit=A
